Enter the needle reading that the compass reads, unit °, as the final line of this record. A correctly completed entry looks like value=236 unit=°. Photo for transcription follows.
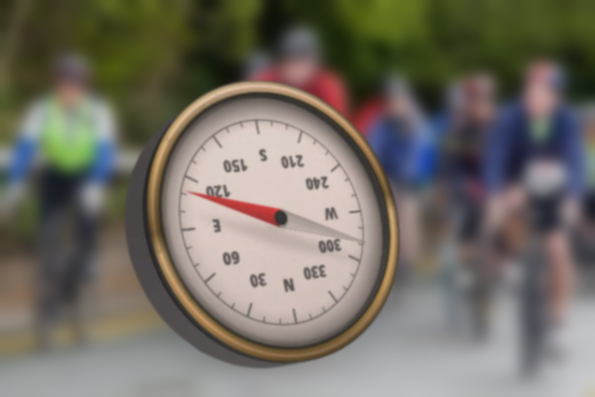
value=110 unit=°
